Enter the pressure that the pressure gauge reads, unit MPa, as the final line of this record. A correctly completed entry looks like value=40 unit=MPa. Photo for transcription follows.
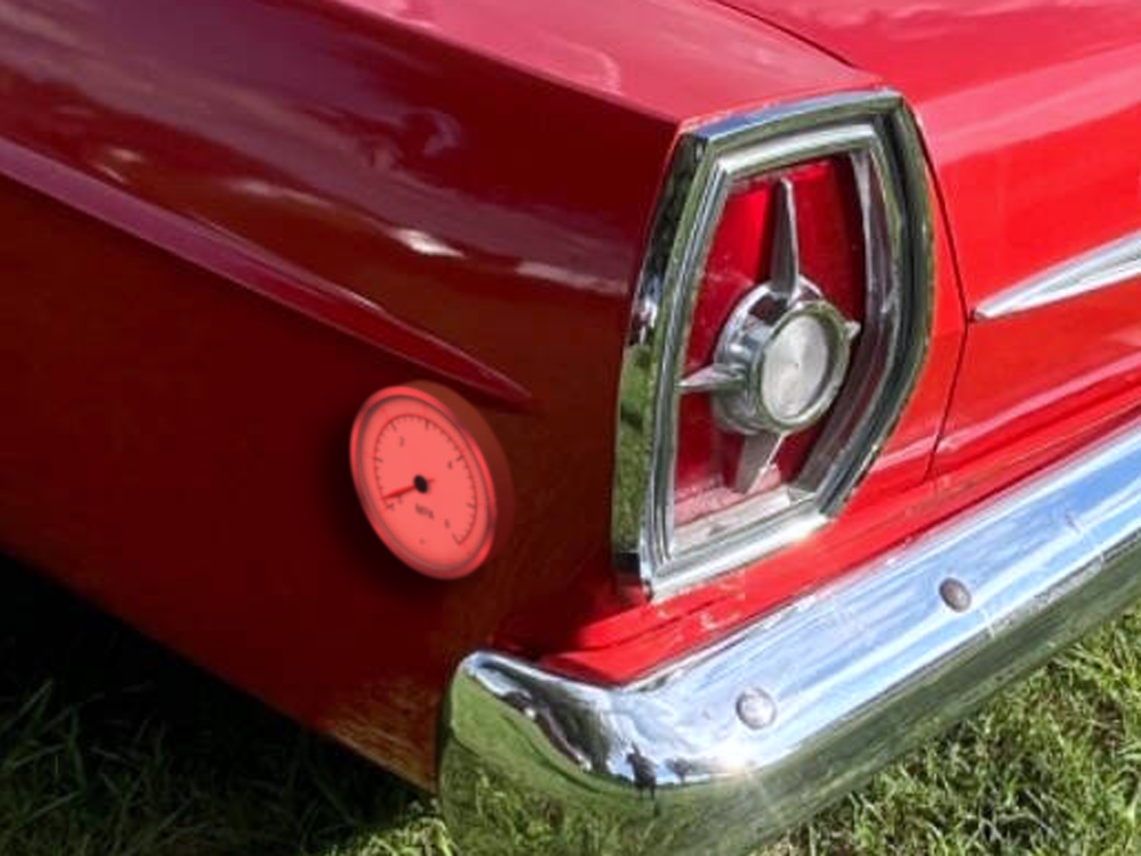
value=0.2 unit=MPa
